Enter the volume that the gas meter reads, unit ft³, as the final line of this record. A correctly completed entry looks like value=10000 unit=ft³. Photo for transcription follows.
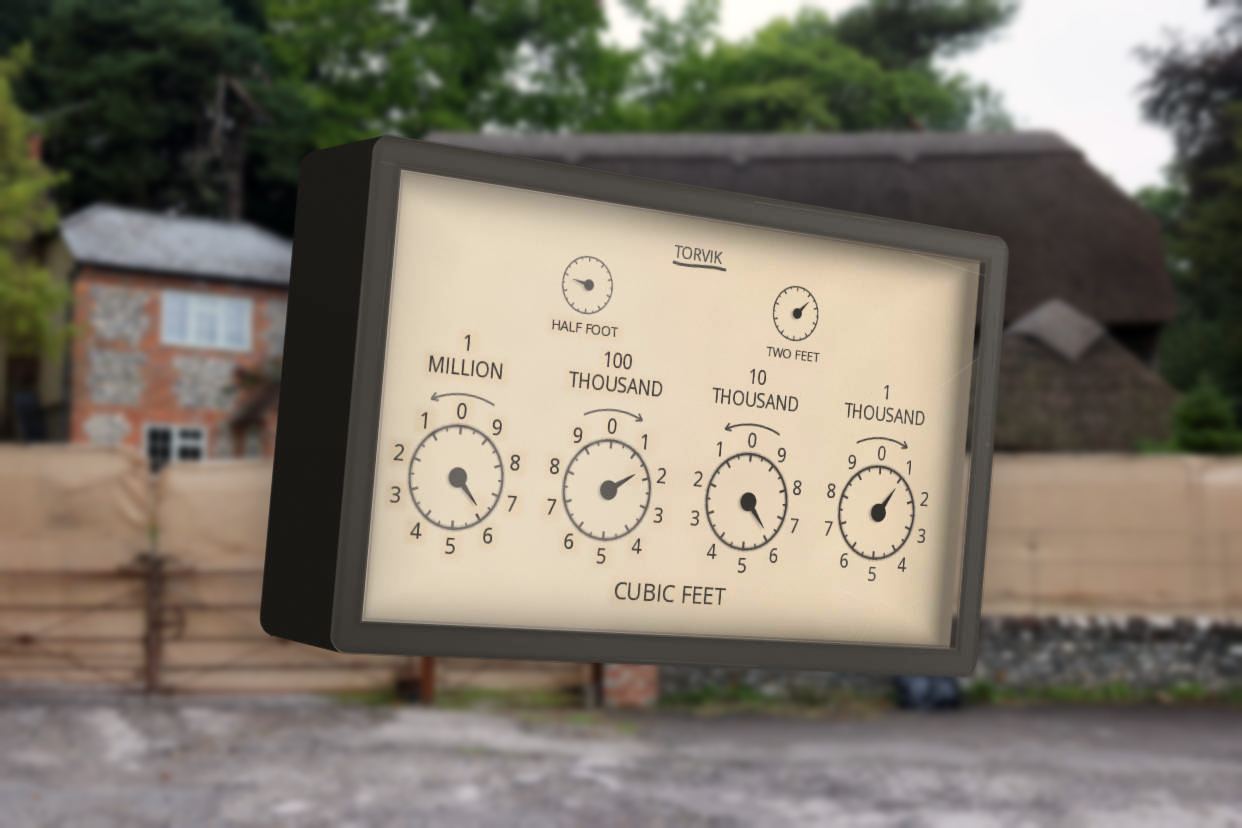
value=616100 unit=ft³
